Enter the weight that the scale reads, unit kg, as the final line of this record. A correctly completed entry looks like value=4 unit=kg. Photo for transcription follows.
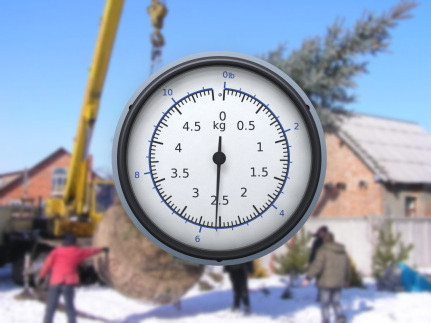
value=2.55 unit=kg
